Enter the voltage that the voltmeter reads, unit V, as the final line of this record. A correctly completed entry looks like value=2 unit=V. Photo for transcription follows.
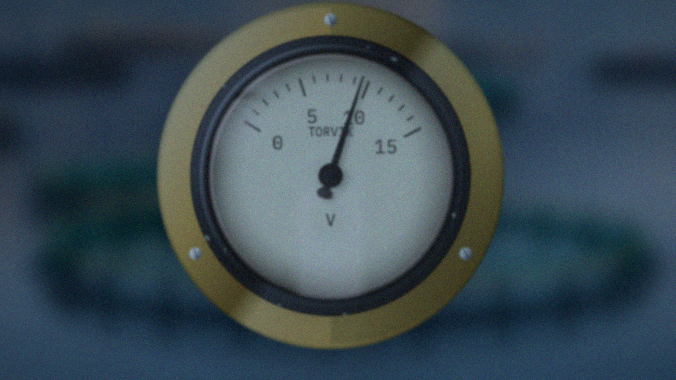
value=9.5 unit=V
